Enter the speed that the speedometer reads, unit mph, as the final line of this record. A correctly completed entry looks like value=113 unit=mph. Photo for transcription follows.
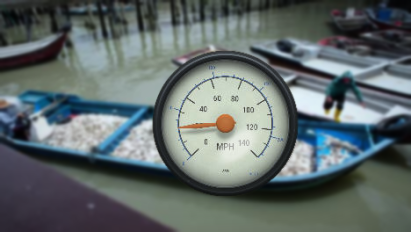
value=20 unit=mph
